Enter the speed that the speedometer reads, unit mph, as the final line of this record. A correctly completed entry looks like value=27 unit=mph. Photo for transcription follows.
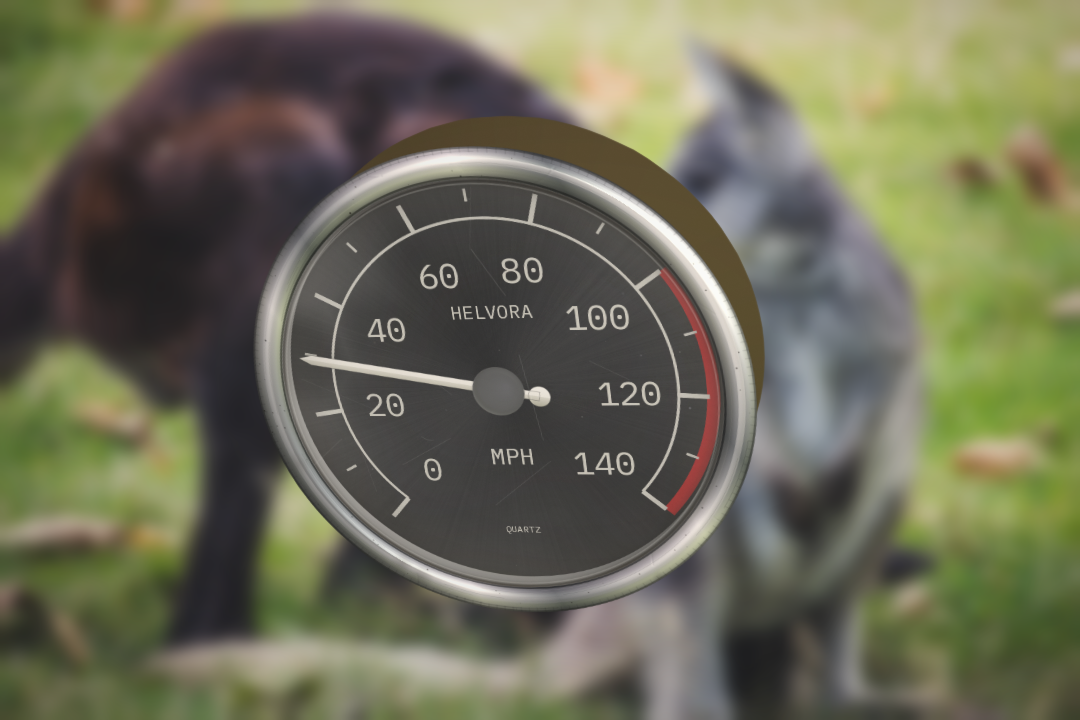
value=30 unit=mph
